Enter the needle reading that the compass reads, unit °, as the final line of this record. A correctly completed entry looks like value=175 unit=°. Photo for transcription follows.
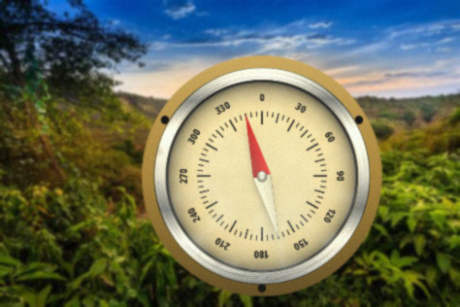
value=345 unit=°
